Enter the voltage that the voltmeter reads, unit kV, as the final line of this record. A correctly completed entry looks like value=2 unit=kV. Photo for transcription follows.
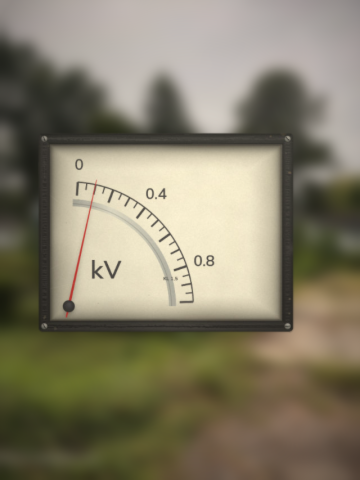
value=0.1 unit=kV
